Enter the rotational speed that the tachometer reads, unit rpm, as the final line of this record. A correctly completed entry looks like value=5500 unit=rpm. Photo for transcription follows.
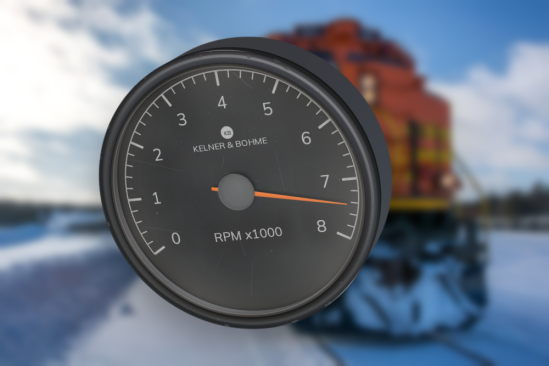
value=7400 unit=rpm
